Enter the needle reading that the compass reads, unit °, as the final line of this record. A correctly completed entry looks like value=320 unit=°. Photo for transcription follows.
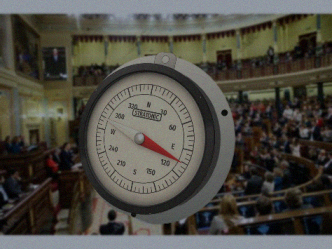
value=105 unit=°
